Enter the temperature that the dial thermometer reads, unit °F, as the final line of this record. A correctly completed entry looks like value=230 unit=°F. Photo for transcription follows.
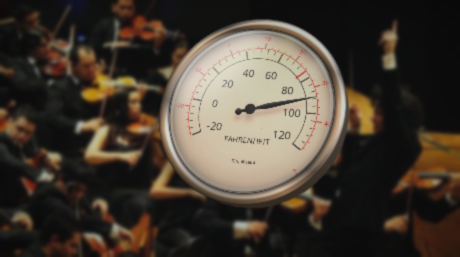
value=92 unit=°F
